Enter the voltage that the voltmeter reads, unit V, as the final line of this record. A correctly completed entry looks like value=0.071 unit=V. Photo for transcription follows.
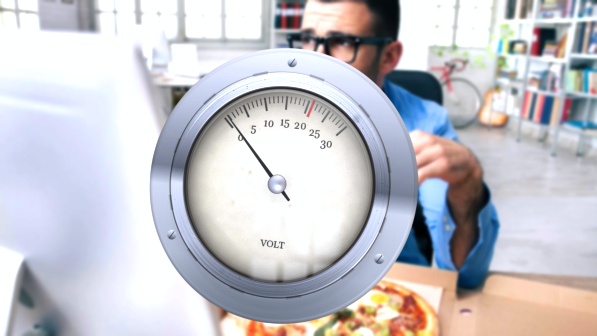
value=1 unit=V
